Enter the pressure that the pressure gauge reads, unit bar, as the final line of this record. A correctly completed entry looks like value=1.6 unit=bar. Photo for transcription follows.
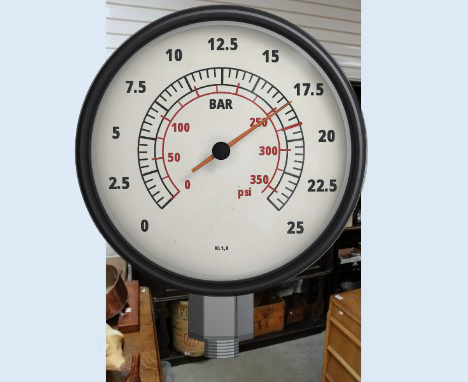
value=17.5 unit=bar
